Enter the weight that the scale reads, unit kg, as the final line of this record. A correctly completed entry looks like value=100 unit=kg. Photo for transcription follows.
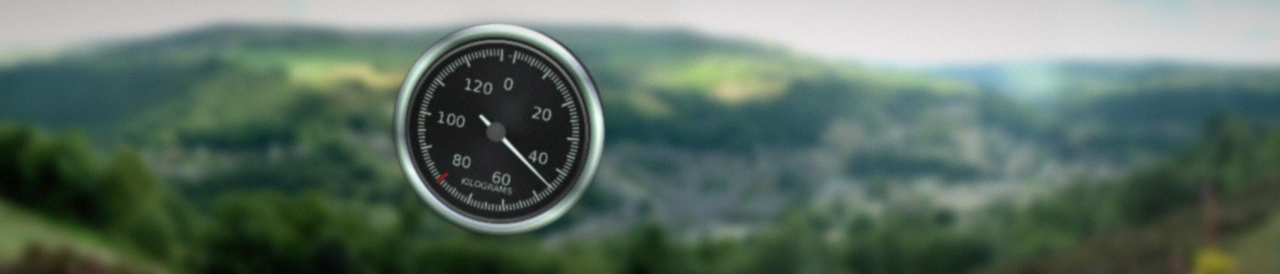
value=45 unit=kg
